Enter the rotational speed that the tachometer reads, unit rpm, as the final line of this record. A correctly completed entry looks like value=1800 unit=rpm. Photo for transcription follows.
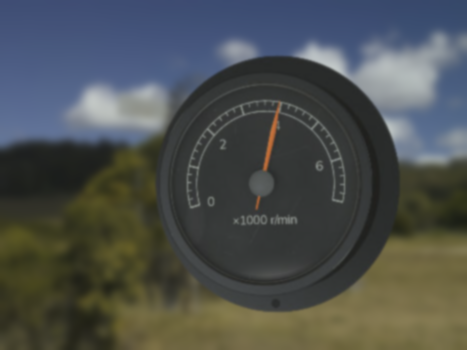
value=4000 unit=rpm
